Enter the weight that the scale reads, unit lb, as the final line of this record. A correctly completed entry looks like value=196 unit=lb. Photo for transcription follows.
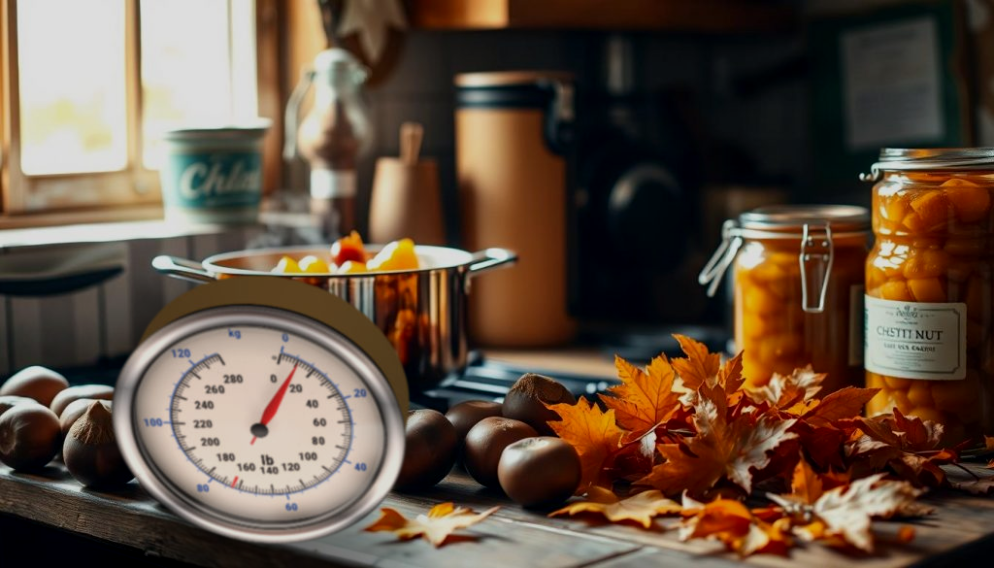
value=10 unit=lb
